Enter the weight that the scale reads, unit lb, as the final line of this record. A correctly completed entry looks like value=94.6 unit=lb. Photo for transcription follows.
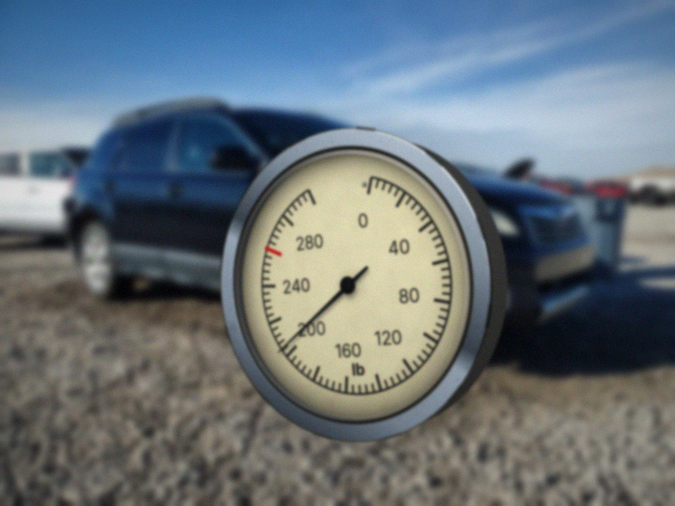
value=204 unit=lb
